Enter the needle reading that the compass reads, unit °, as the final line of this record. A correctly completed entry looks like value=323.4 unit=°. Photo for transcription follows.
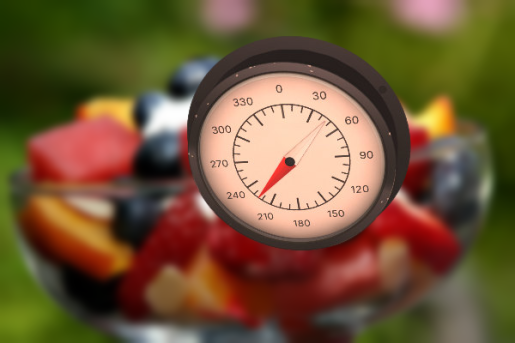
value=225 unit=°
